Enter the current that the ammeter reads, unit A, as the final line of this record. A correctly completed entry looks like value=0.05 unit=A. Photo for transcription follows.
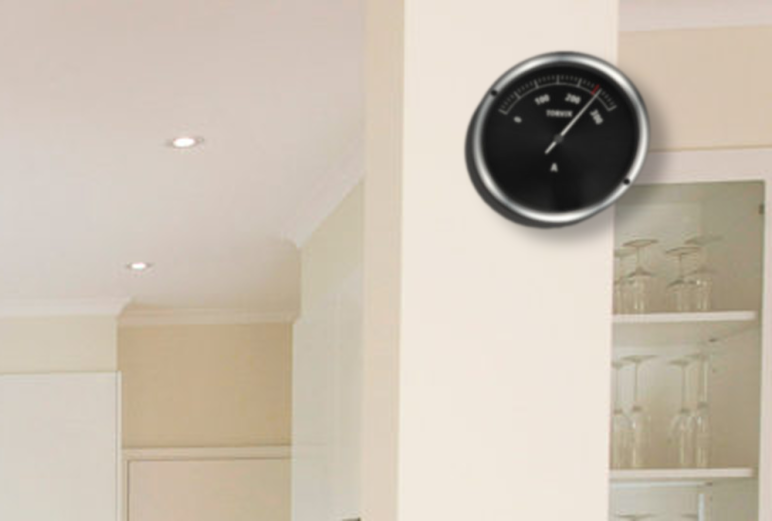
value=250 unit=A
